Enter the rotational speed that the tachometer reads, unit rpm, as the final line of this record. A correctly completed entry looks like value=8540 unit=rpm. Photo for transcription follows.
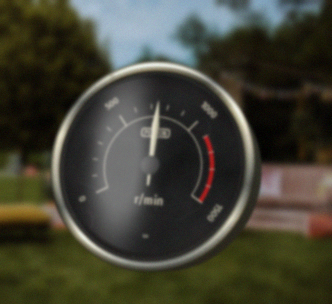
value=750 unit=rpm
